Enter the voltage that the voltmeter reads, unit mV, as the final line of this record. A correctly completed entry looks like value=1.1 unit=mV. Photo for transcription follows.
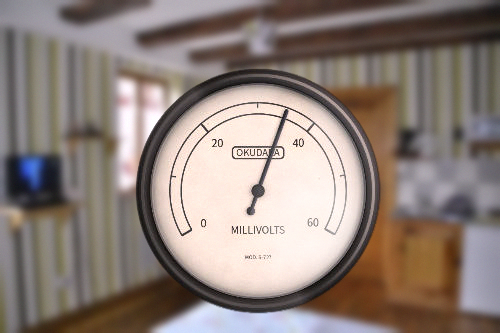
value=35 unit=mV
